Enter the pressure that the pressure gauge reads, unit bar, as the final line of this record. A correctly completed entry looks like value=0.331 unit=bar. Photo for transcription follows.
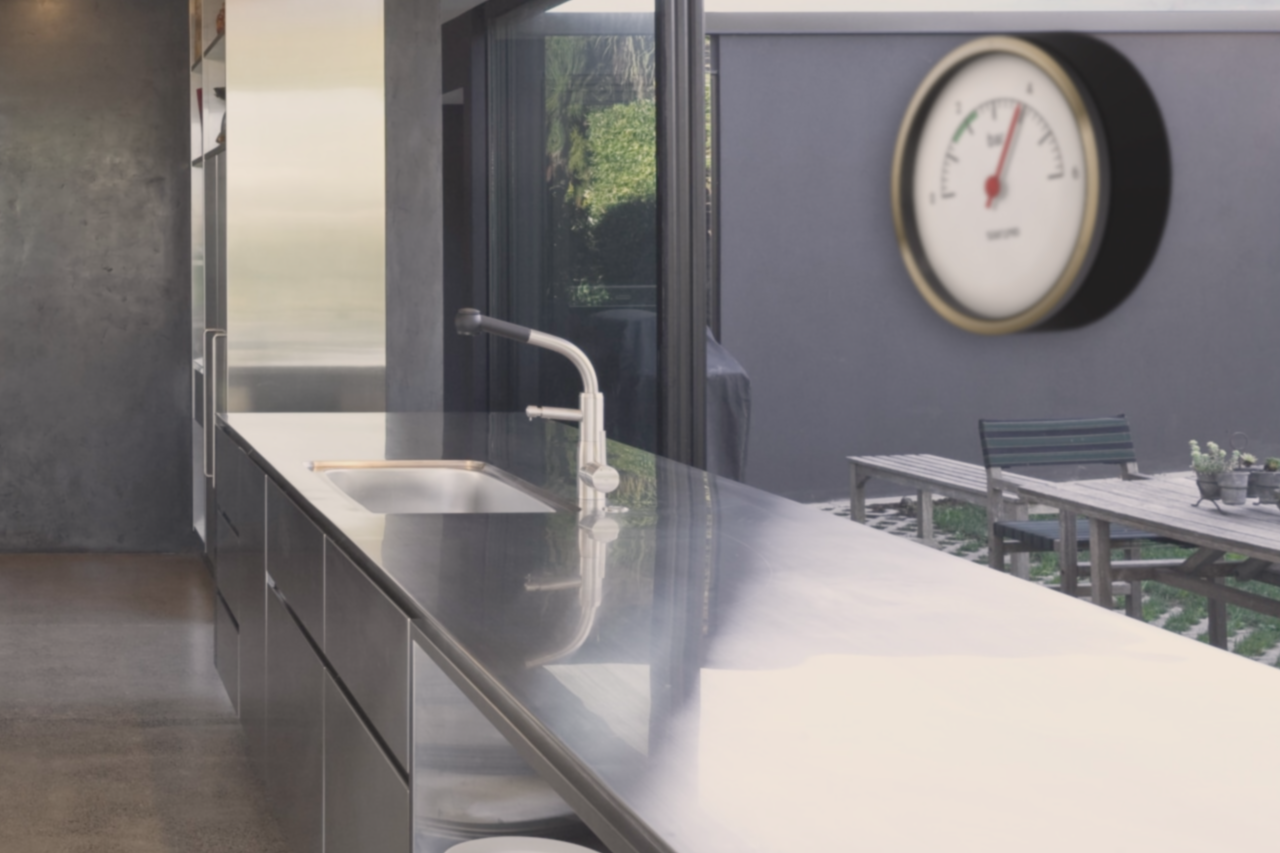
value=4 unit=bar
